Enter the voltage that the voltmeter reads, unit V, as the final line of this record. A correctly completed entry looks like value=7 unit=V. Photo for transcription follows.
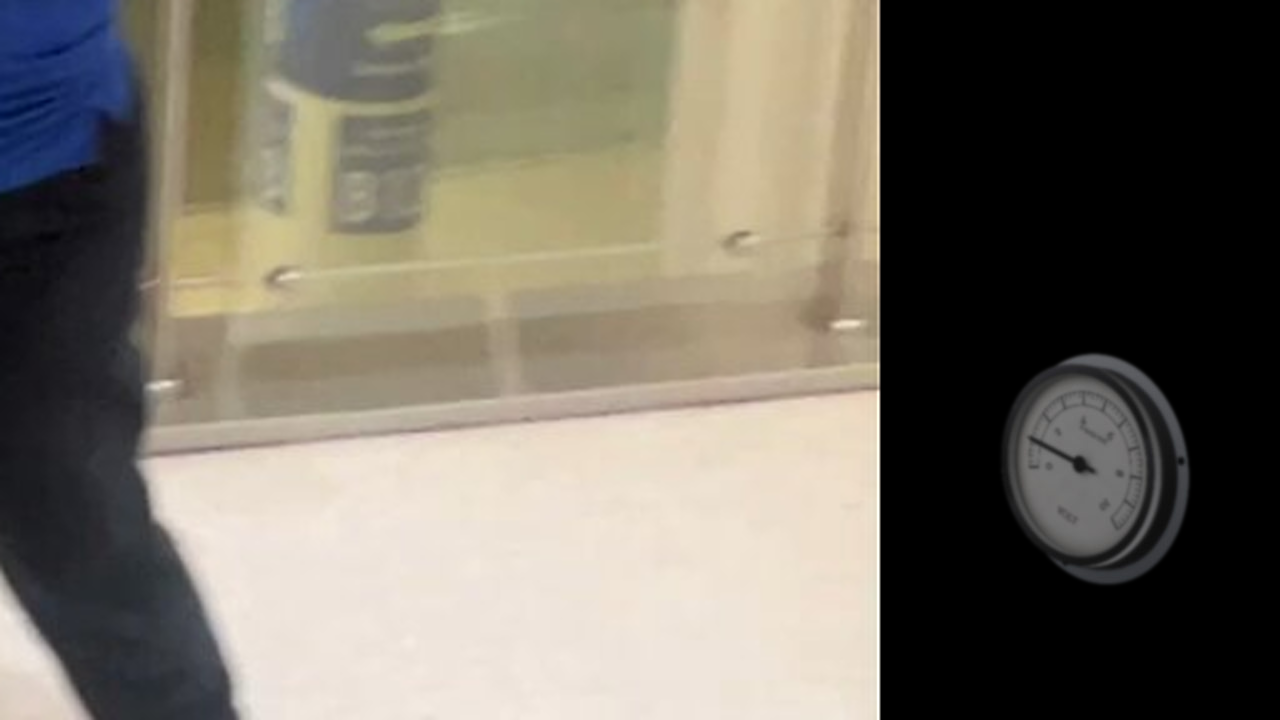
value=1 unit=V
